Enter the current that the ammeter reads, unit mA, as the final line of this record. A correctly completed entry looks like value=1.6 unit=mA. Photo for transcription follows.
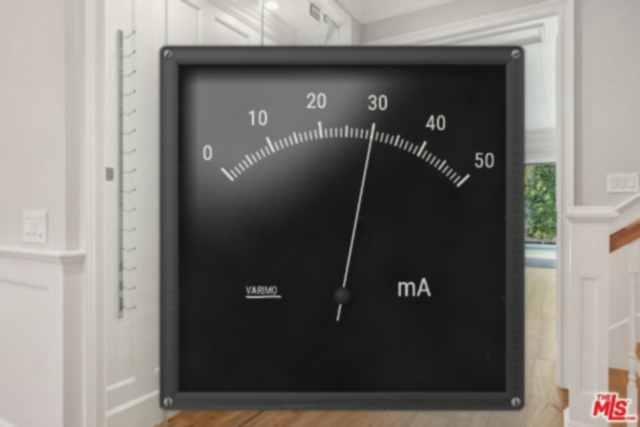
value=30 unit=mA
